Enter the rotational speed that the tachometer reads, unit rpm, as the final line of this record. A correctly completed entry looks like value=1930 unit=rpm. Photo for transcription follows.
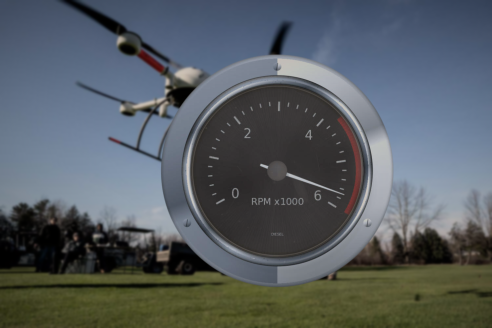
value=5700 unit=rpm
